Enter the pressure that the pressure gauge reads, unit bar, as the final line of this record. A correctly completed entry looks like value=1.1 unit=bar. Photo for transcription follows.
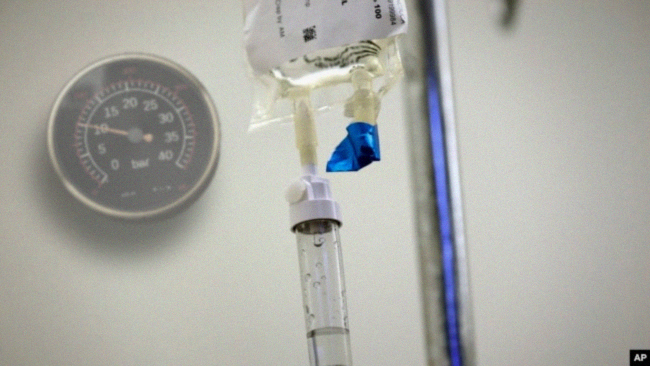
value=10 unit=bar
